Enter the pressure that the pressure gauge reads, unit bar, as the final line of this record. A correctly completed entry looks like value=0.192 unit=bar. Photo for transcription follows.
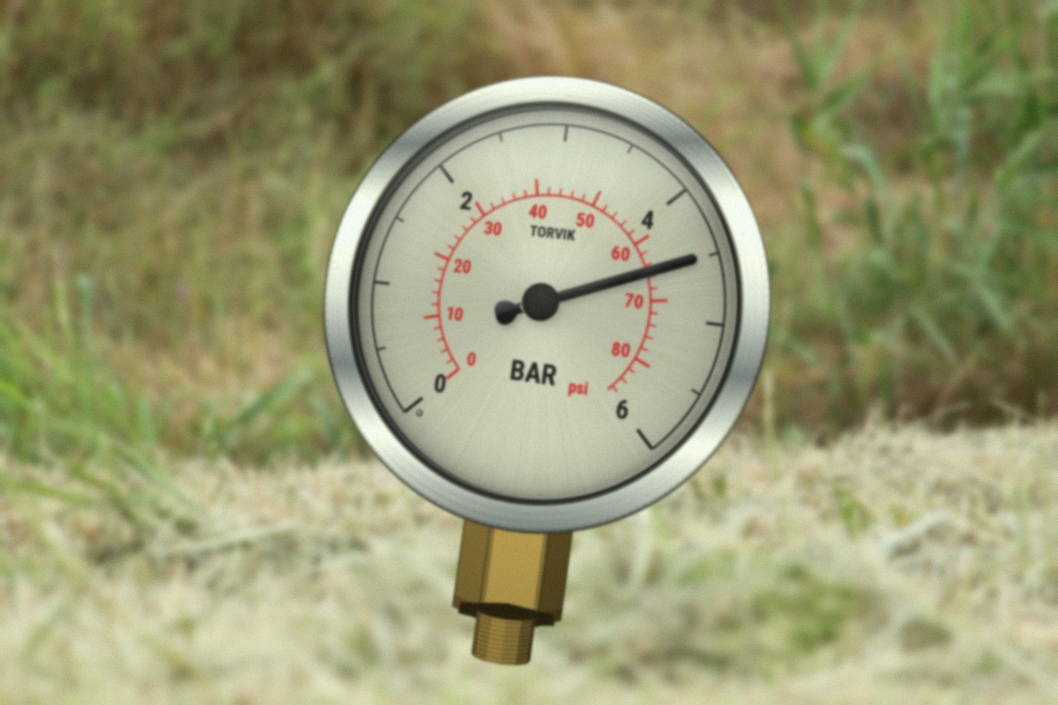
value=4.5 unit=bar
